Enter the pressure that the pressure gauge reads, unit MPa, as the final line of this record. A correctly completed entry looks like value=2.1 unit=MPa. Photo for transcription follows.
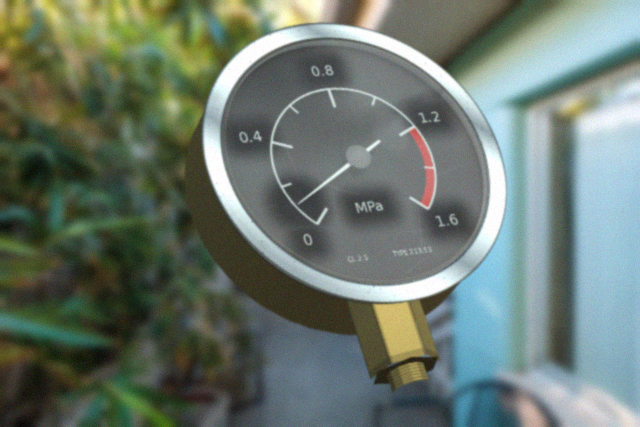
value=0.1 unit=MPa
